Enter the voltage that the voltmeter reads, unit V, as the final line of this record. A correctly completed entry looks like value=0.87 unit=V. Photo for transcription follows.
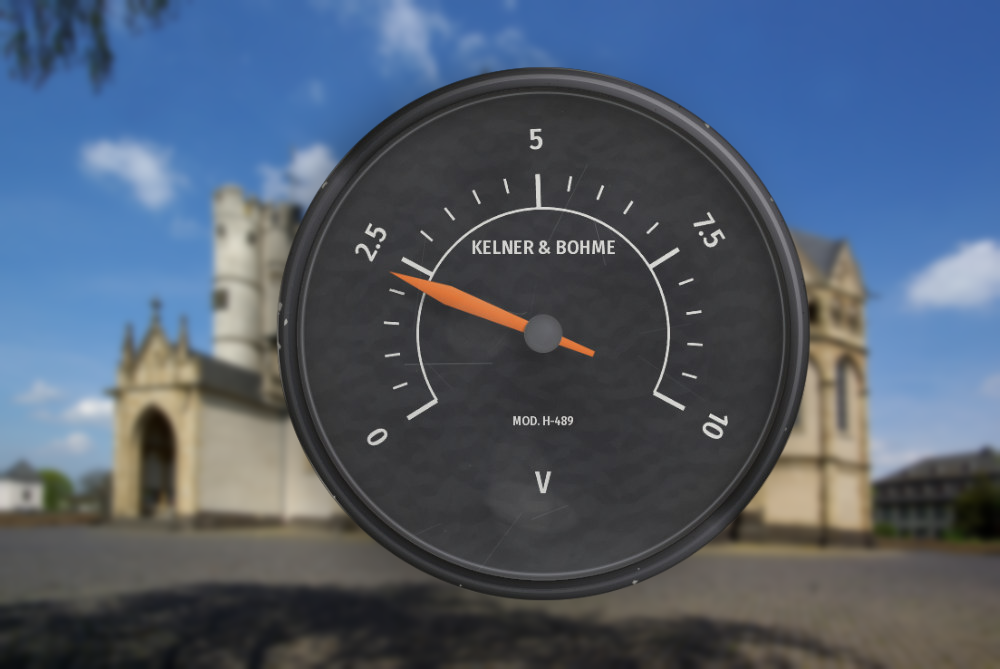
value=2.25 unit=V
